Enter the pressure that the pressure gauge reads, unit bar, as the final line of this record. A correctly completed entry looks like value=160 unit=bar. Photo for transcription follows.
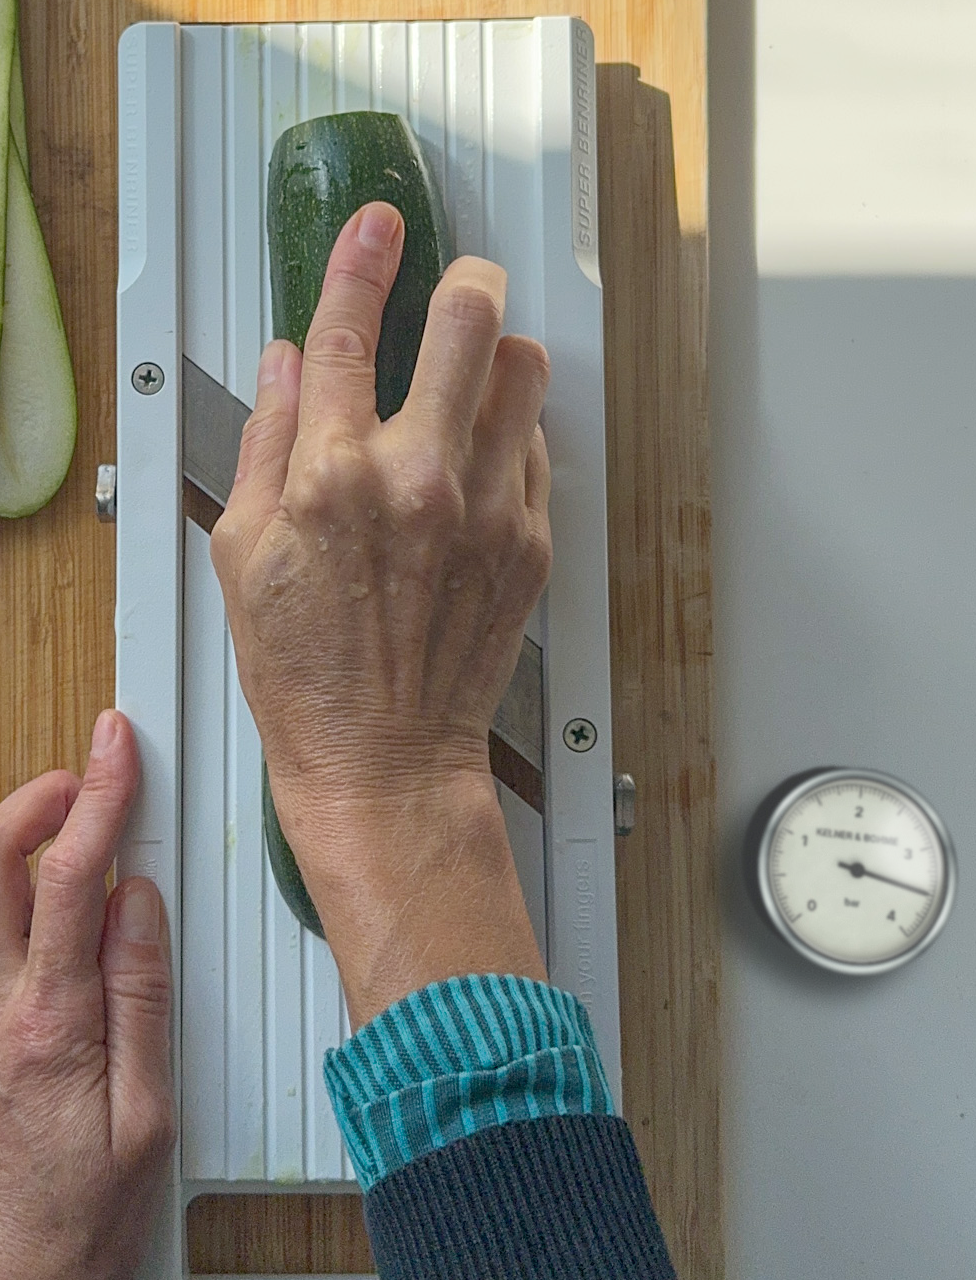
value=3.5 unit=bar
